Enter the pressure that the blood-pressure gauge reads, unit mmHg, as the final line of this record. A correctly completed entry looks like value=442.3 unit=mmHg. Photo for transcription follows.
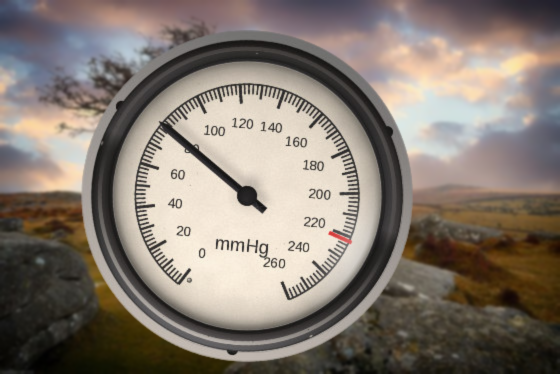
value=80 unit=mmHg
